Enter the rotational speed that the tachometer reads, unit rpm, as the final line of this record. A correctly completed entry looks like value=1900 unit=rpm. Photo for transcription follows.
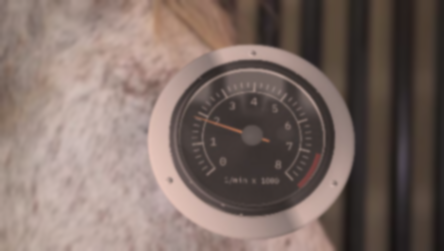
value=1800 unit=rpm
